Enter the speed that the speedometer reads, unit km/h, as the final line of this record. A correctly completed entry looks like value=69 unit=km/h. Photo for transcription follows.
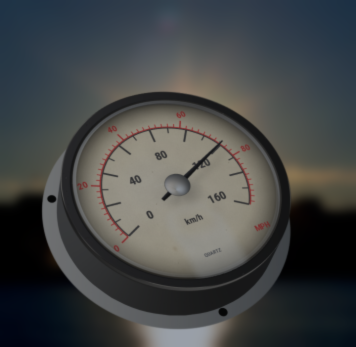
value=120 unit=km/h
